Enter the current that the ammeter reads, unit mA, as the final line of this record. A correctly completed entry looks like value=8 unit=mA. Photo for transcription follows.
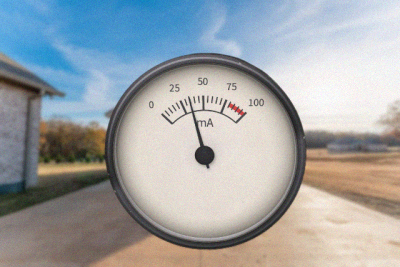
value=35 unit=mA
